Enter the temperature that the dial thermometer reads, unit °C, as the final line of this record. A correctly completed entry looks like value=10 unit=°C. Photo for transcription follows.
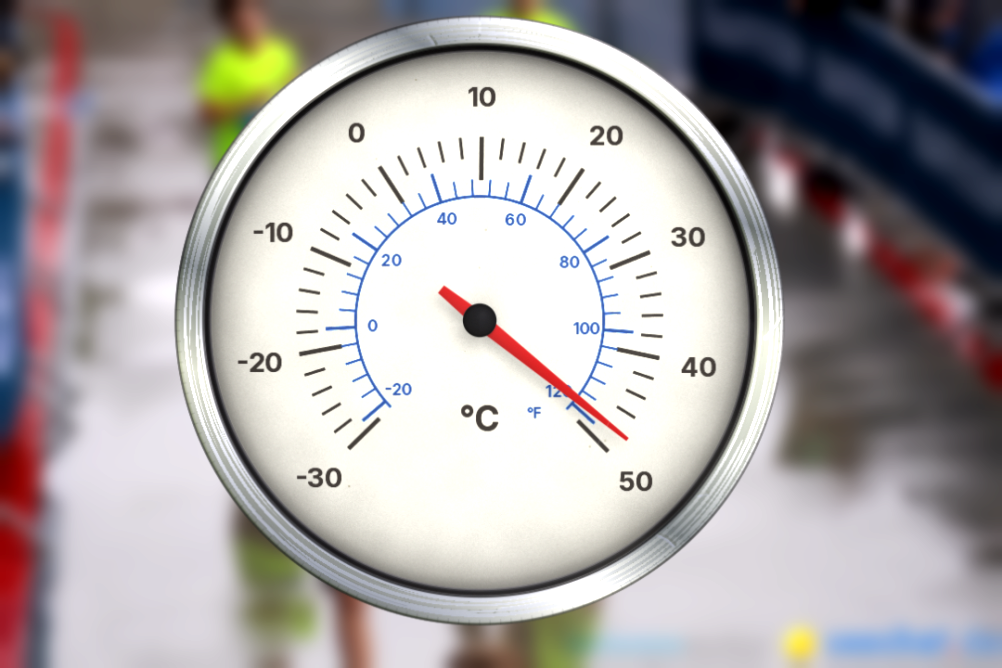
value=48 unit=°C
